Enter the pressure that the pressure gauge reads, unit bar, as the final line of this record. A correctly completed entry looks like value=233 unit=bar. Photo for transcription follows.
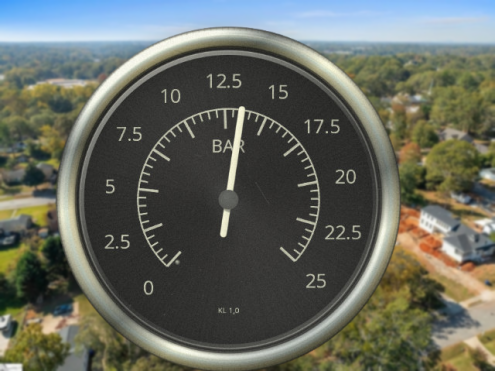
value=13.5 unit=bar
